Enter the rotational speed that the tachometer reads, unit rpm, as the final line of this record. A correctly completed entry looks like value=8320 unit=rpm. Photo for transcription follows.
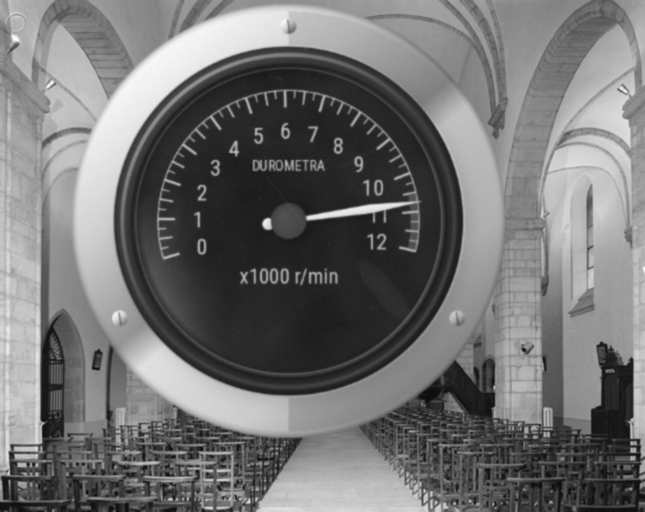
value=10750 unit=rpm
